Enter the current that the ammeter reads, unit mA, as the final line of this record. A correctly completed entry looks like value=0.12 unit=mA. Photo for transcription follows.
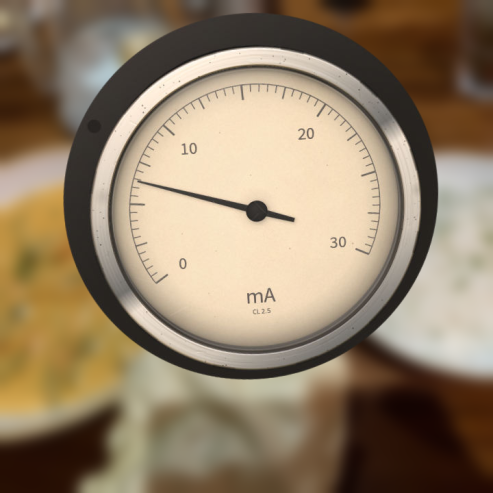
value=6.5 unit=mA
